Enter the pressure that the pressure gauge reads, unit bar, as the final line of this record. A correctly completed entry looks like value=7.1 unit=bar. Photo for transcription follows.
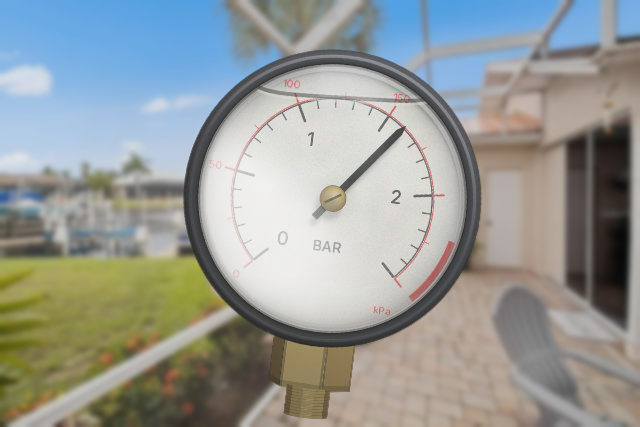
value=1.6 unit=bar
